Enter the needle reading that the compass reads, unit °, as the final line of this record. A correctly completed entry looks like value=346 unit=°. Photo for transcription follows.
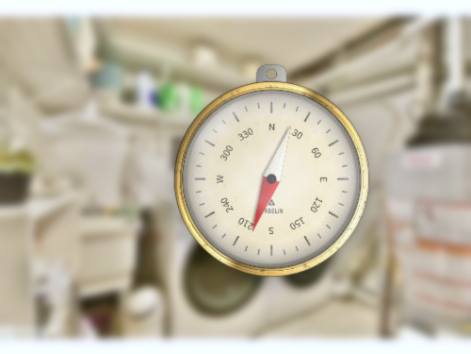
value=200 unit=°
